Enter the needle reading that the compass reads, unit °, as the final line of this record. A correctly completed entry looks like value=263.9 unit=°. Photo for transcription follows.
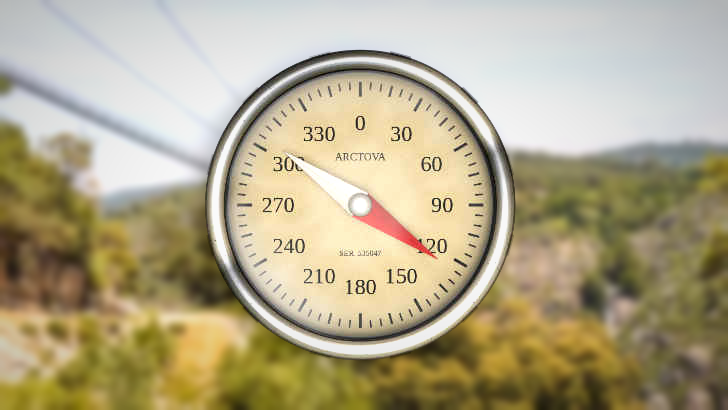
value=125 unit=°
